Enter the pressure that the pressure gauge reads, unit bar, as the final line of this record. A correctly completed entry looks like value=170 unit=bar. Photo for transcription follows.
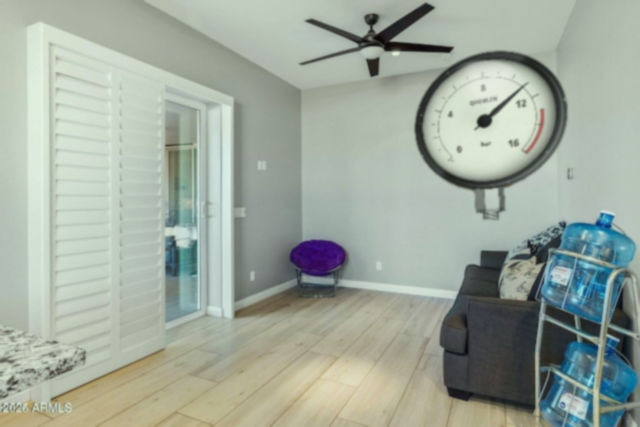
value=11 unit=bar
